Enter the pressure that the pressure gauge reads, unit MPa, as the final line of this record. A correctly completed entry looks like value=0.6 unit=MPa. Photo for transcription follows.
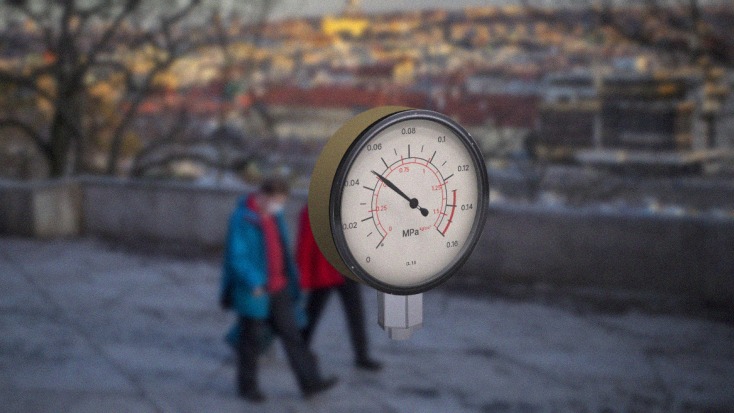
value=0.05 unit=MPa
